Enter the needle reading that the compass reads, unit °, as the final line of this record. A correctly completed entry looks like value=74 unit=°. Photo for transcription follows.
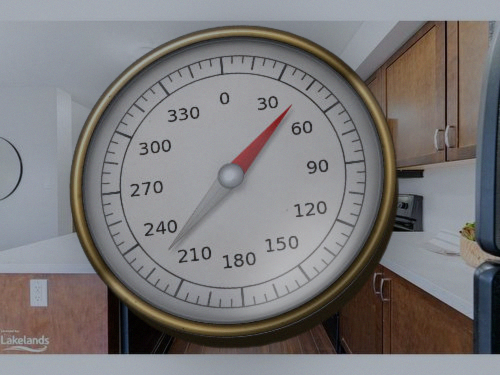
value=45 unit=°
